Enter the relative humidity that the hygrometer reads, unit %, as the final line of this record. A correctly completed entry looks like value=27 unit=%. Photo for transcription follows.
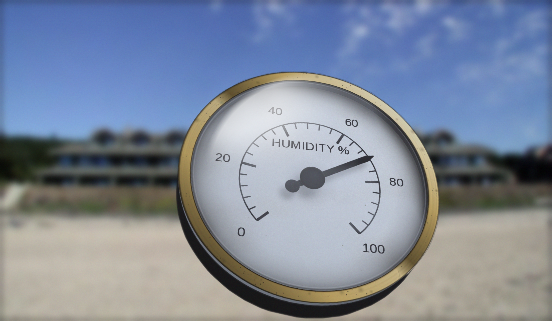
value=72 unit=%
